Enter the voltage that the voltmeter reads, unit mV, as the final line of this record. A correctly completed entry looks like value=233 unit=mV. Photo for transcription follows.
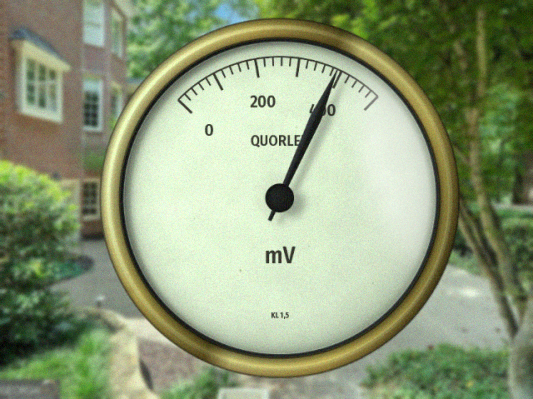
value=390 unit=mV
